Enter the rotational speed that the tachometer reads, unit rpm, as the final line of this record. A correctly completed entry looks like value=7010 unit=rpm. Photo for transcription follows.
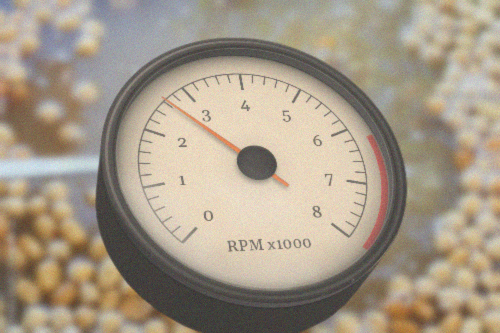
value=2600 unit=rpm
